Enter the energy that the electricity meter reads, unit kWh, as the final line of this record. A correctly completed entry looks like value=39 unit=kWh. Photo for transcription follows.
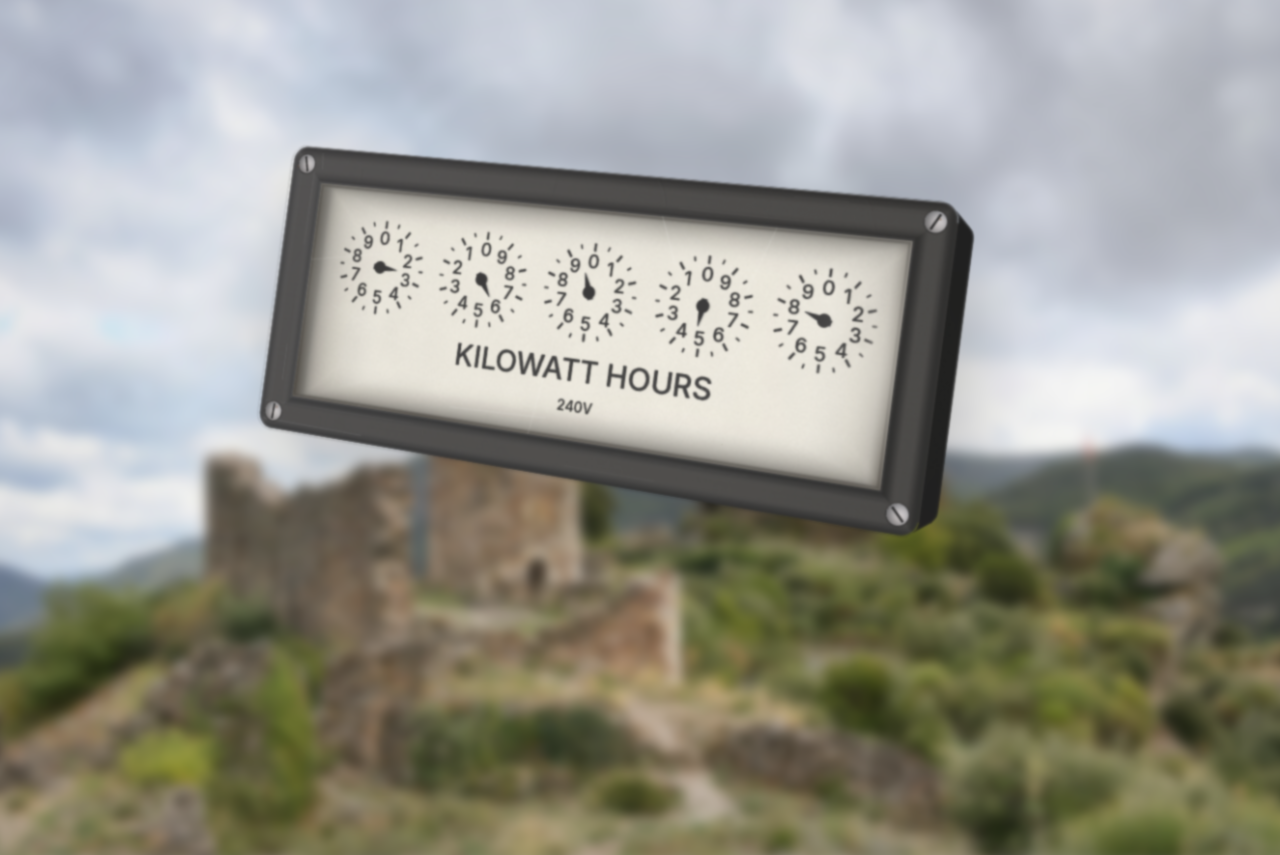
value=25948 unit=kWh
